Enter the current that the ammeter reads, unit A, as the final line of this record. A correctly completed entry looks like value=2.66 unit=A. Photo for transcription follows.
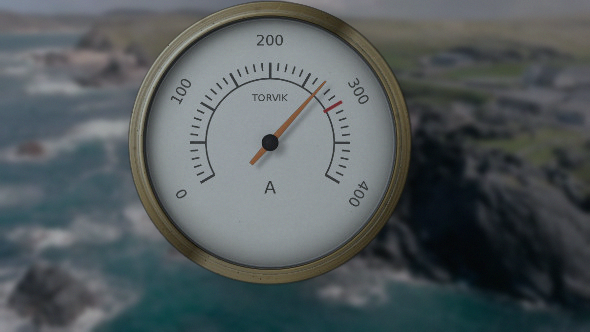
value=270 unit=A
